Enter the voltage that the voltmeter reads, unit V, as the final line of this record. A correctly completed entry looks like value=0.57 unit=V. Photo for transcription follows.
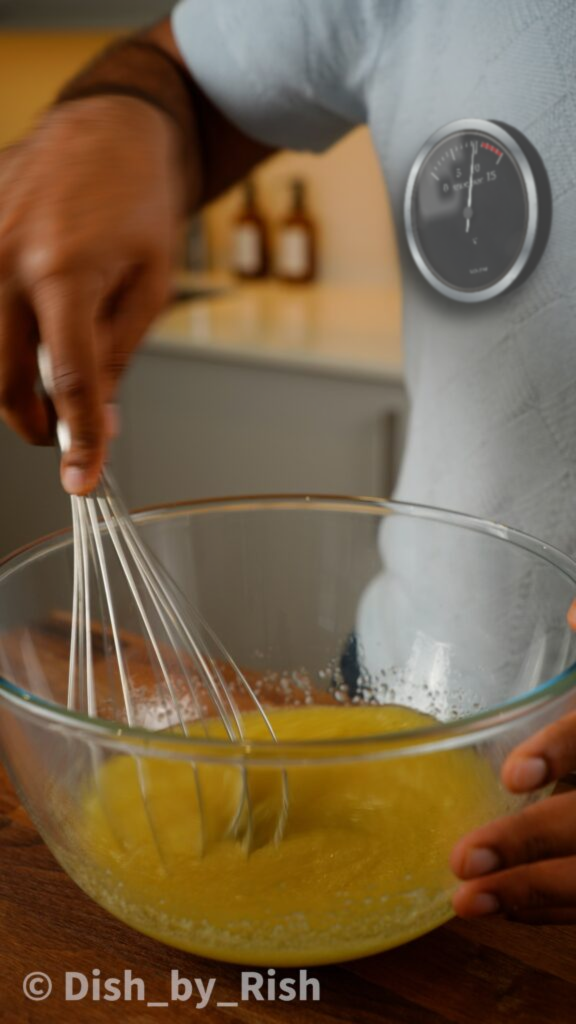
value=10 unit=V
